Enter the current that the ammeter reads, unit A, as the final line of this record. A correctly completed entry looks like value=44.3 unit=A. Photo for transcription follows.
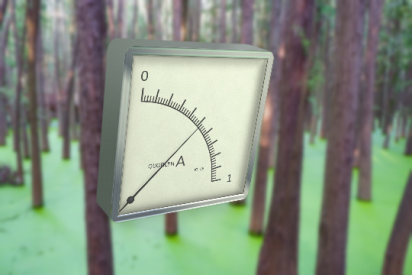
value=0.5 unit=A
